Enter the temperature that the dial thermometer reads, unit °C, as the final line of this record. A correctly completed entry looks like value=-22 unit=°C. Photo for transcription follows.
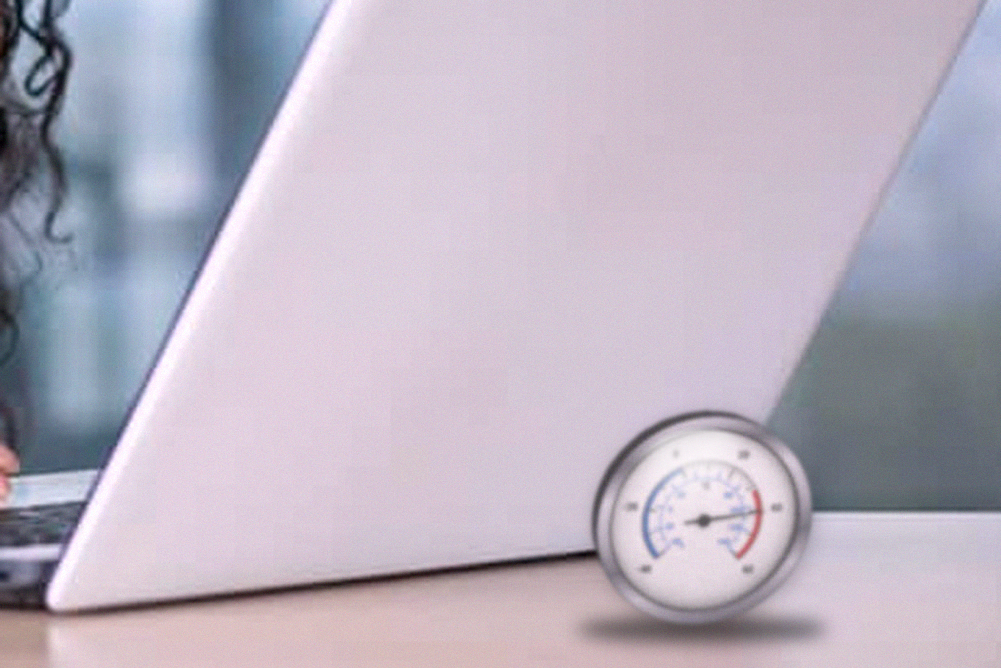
value=40 unit=°C
